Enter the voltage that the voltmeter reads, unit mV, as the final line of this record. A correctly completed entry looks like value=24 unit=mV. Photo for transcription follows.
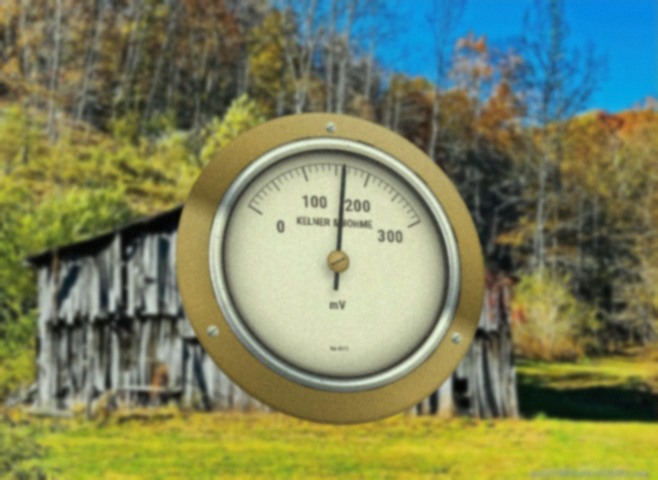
value=160 unit=mV
